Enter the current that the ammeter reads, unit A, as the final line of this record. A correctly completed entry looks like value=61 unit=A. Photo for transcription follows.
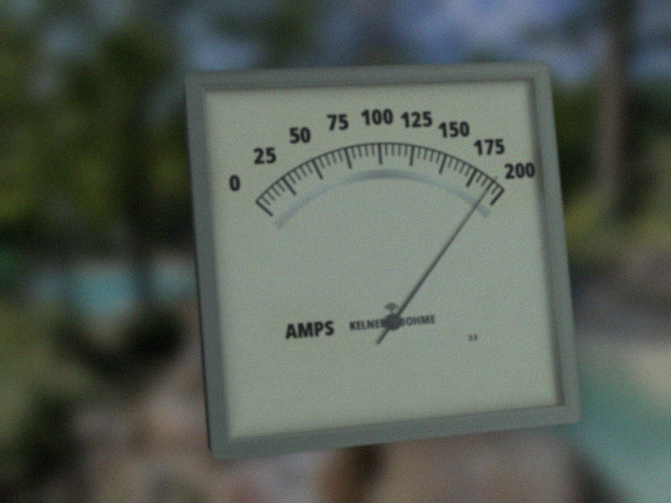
value=190 unit=A
